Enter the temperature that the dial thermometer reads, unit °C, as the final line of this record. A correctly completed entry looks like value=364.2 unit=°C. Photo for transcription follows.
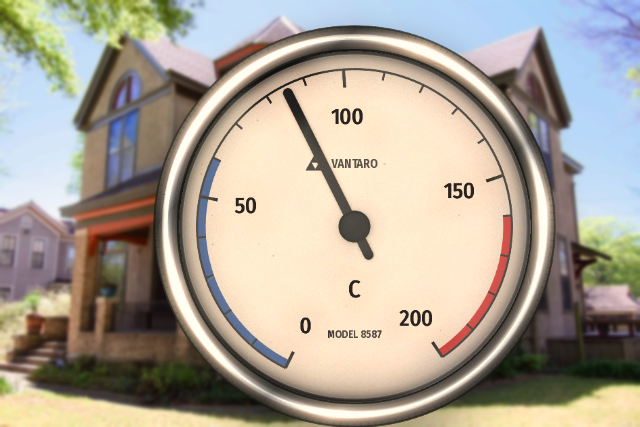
value=85 unit=°C
